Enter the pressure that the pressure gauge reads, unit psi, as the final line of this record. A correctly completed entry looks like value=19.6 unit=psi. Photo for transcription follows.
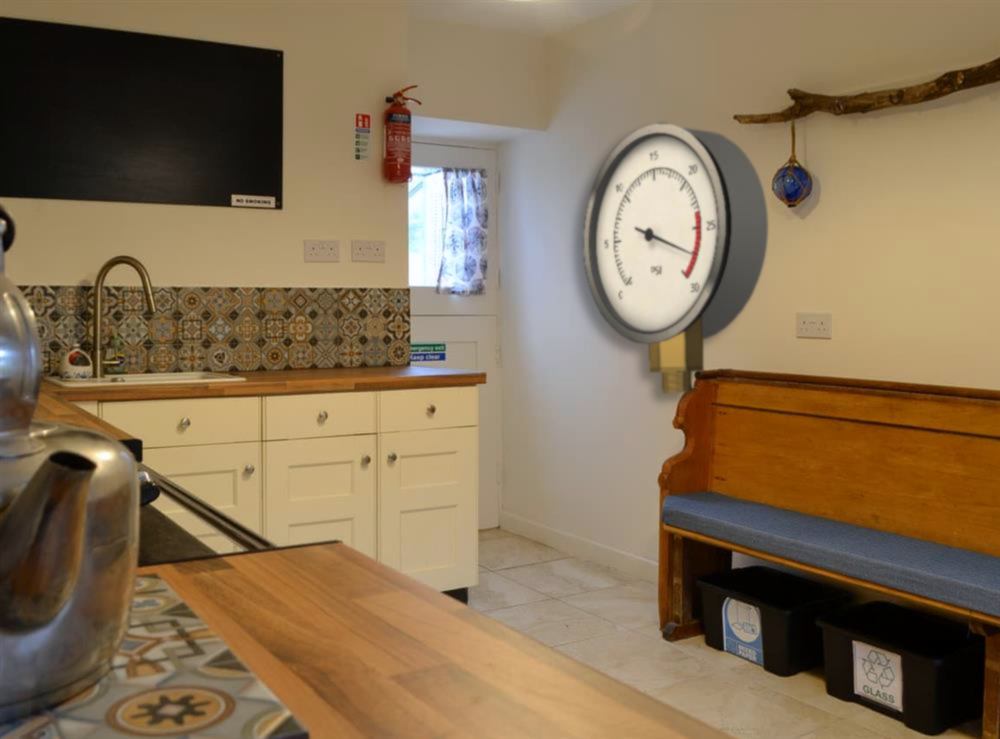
value=27.5 unit=psi
